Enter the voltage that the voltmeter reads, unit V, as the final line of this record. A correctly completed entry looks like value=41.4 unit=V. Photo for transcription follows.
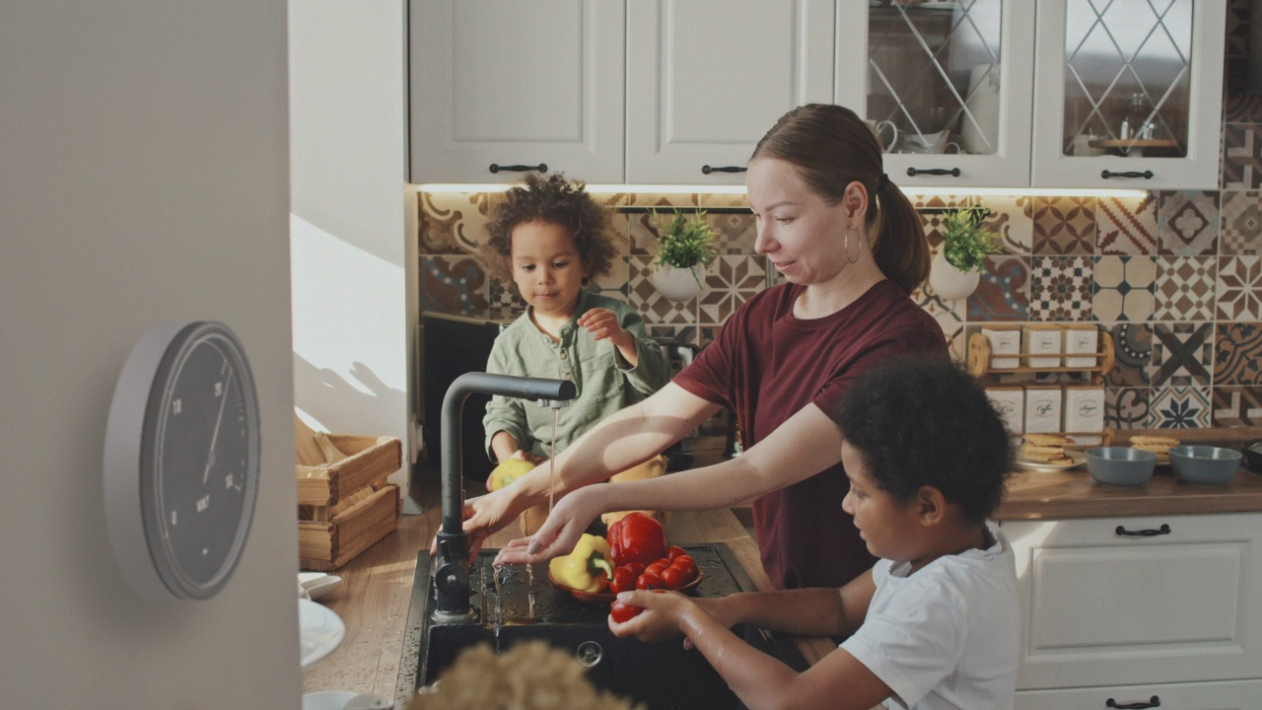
value=20 unit=V
